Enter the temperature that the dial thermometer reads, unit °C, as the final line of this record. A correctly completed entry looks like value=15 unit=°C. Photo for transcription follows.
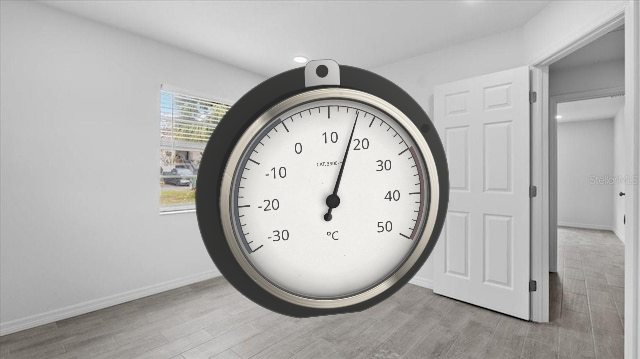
value=16 unit=°C
